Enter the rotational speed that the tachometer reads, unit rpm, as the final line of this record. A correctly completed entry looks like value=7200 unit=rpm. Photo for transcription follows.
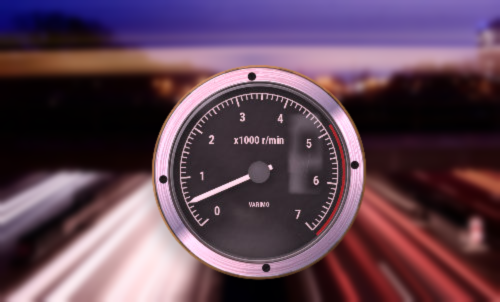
value=500 unit=rpm
